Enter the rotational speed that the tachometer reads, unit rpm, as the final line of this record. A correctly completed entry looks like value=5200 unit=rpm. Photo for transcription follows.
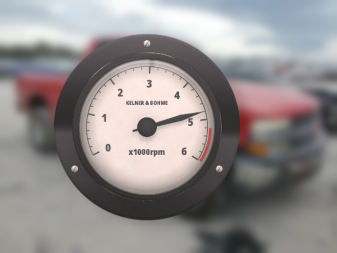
value=4800 unit=rpm
